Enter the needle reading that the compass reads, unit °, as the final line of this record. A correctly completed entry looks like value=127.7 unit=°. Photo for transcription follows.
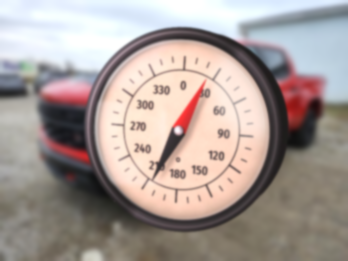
value=25 unit=°
